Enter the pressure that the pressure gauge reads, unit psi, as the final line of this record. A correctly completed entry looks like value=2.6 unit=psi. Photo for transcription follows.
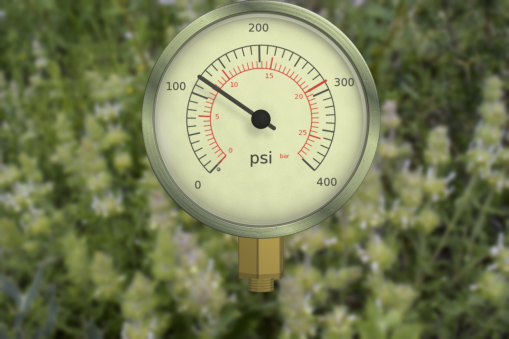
value=120 unit=psi
